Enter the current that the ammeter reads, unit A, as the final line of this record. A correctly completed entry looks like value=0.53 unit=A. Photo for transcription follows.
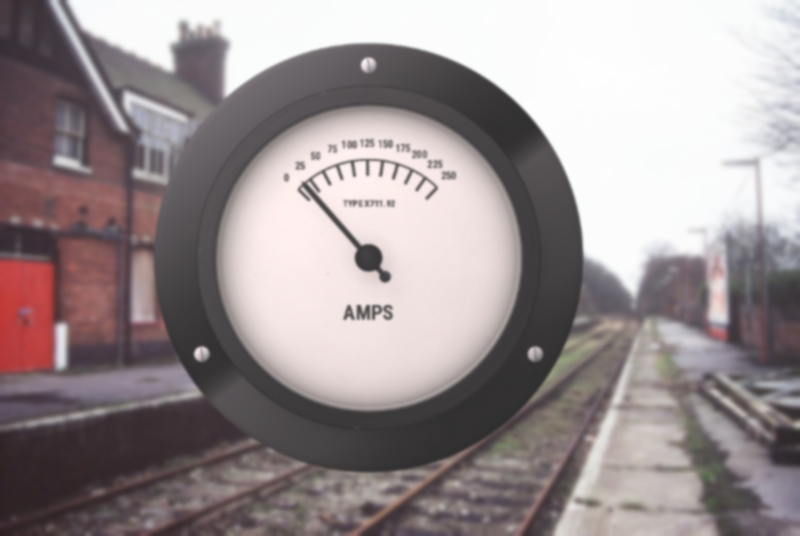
value=12.5 unit=A
